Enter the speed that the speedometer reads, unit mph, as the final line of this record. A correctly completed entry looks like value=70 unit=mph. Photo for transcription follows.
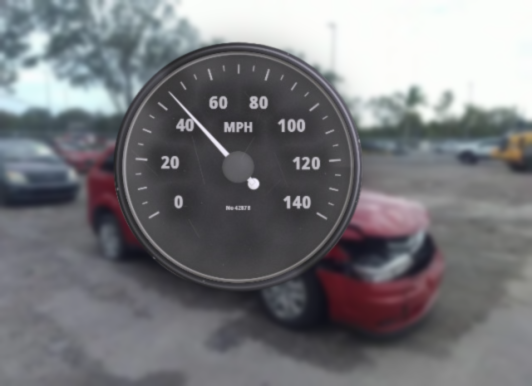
value=45 unit=mph
